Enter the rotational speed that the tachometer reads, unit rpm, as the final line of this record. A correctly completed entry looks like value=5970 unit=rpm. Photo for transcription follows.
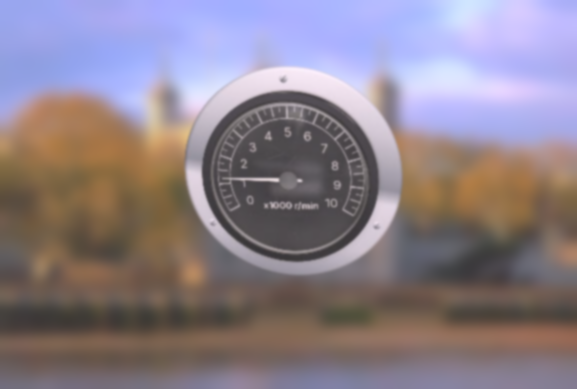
value=1250 unit=rpm
